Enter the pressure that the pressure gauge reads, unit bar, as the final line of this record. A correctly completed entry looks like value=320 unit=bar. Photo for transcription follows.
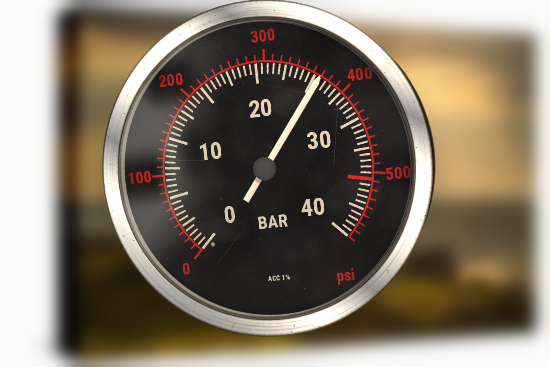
value=25.5 unit=bar
